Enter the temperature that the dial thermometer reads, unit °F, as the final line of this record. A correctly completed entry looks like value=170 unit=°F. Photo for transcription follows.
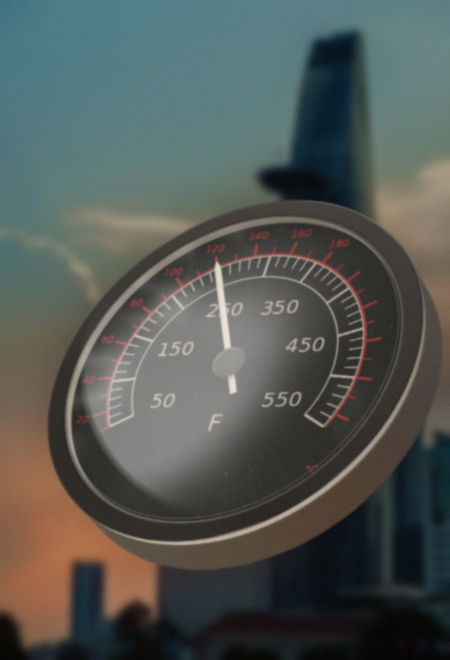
value=250 unit=°F
